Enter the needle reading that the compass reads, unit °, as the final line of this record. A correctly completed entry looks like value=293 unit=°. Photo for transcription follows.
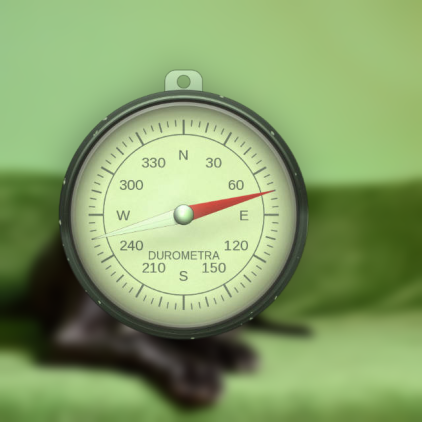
value=75 unit=°
